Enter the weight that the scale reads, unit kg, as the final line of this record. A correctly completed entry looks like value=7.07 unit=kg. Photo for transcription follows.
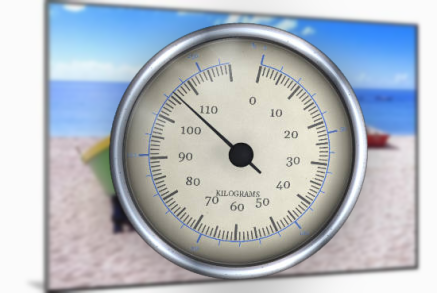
value=106 unit=kg
